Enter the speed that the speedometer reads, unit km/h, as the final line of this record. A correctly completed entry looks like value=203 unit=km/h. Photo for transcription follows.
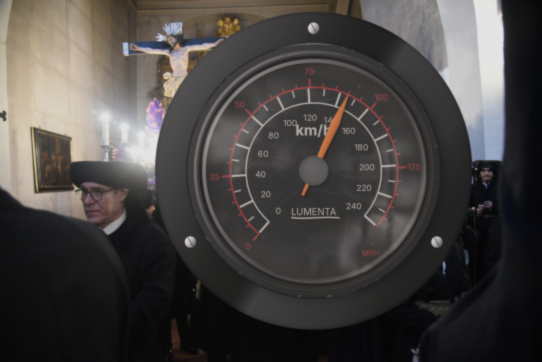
value=145 unit=km/h
